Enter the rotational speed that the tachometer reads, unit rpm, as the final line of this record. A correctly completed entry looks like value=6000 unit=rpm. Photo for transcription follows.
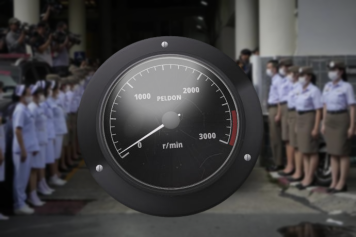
value=50 unit=rpm
